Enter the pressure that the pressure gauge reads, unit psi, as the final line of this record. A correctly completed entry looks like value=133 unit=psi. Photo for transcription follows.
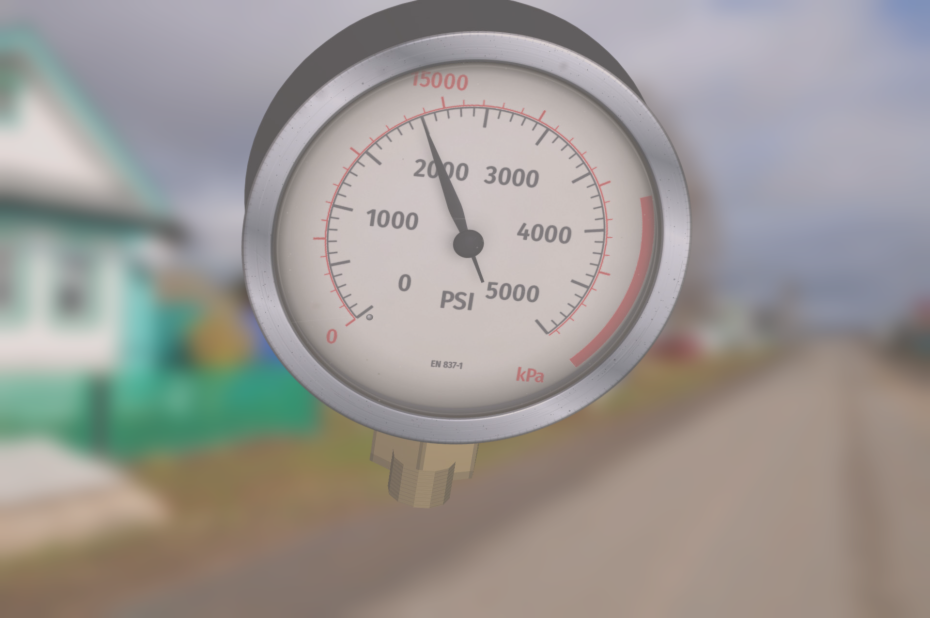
value=2000 unit=psi
